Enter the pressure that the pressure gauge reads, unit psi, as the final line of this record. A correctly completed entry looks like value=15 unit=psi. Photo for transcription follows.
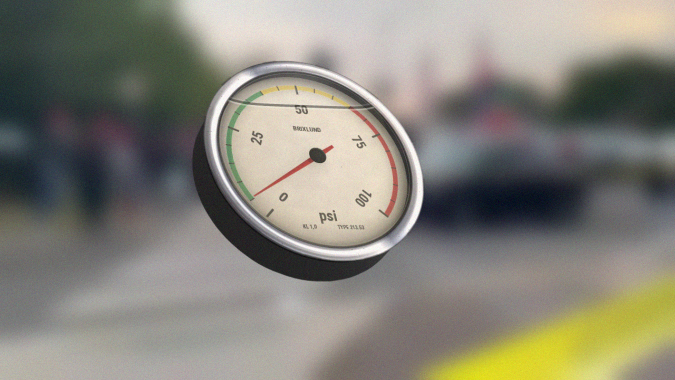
value=5 unit=psi
